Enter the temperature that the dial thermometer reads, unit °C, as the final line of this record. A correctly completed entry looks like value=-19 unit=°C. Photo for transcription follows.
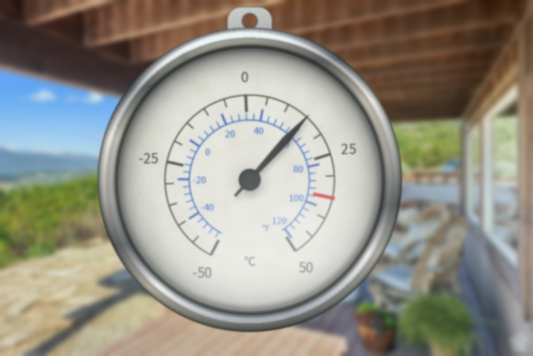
value=15 unit=°C
